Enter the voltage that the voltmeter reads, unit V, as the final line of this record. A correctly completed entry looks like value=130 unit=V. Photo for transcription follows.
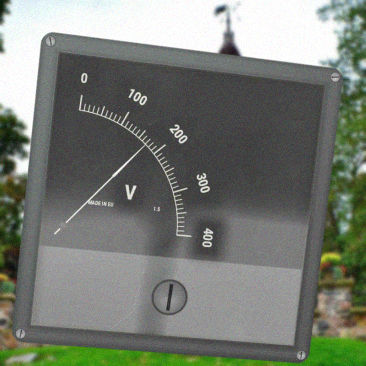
value=170 unit=V
